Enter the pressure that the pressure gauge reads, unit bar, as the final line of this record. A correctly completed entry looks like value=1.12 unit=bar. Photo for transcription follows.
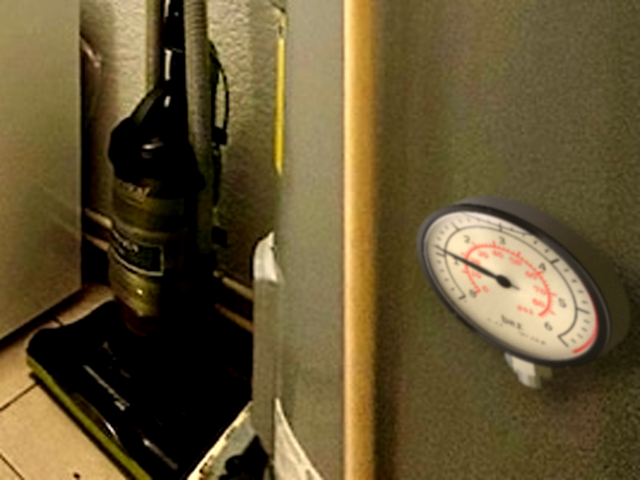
value=1.2 unit=bar
